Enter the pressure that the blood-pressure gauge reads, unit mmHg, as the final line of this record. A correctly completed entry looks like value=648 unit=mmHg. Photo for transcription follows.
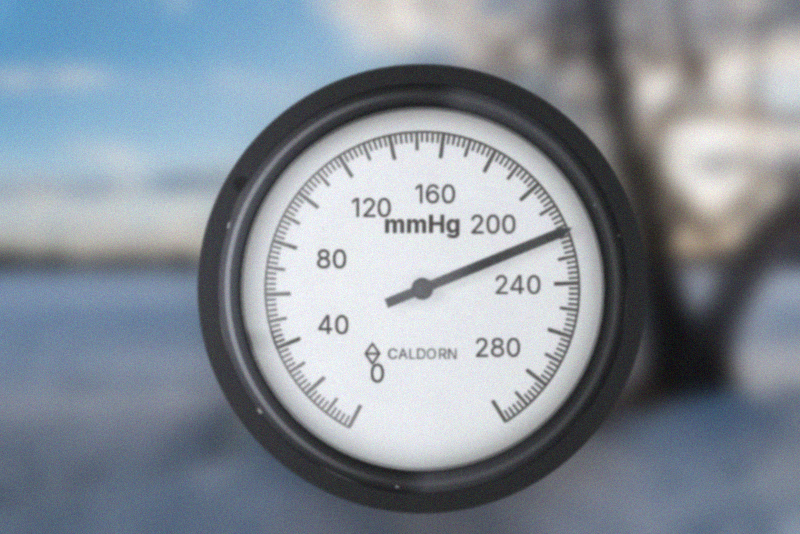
value=220 unit=mmHg
